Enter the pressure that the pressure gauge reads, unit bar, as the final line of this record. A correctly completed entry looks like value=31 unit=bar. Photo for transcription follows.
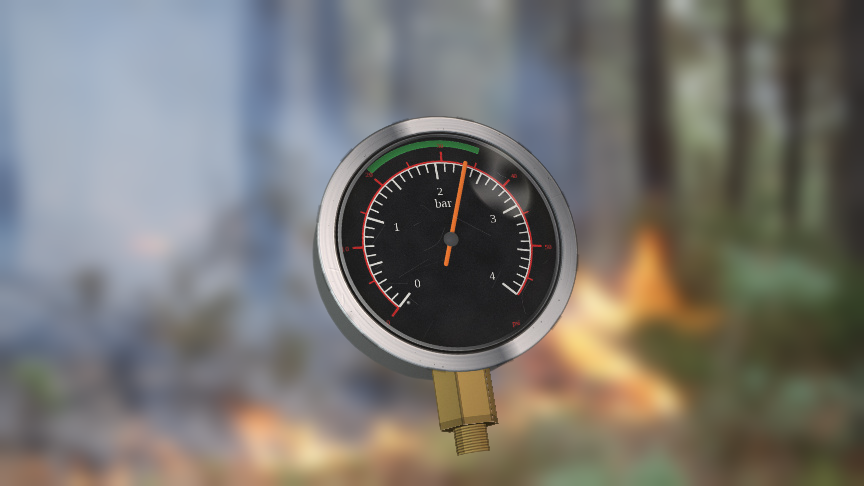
value=2.3 unit=bar
